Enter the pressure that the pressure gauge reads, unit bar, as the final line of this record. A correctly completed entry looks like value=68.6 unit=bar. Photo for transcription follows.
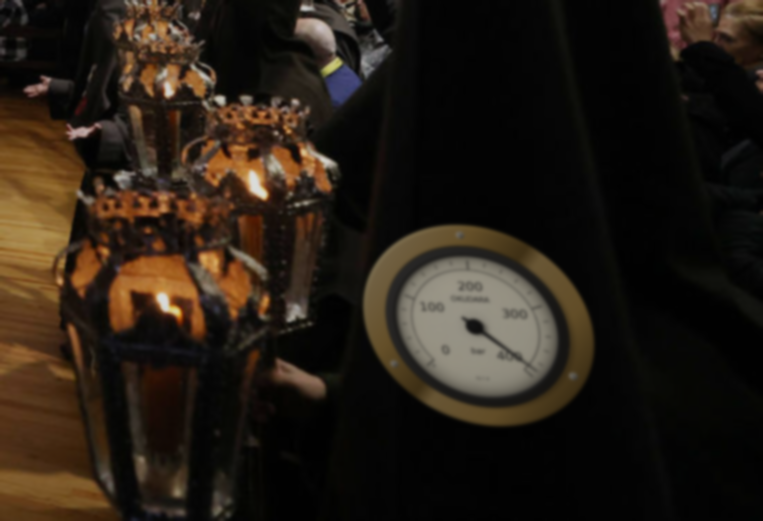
value=390 unit=bar
